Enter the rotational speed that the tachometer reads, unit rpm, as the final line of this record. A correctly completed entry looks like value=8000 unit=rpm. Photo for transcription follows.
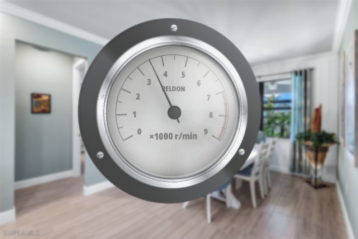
value=3500 unit=rpm
